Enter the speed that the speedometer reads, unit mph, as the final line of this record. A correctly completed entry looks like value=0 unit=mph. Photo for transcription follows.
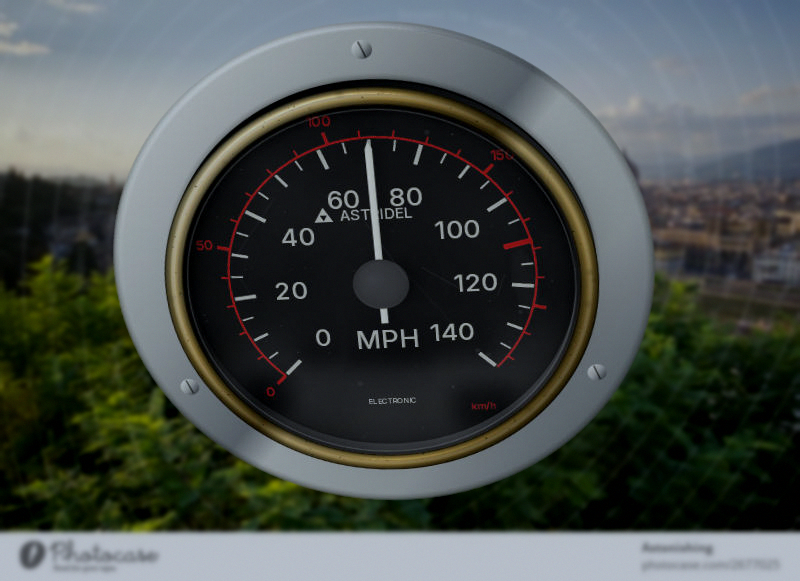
value=70 unit=mph
